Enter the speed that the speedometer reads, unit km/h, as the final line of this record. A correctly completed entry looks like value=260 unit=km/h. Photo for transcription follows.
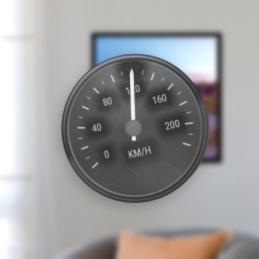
value=120 unit=km/h
